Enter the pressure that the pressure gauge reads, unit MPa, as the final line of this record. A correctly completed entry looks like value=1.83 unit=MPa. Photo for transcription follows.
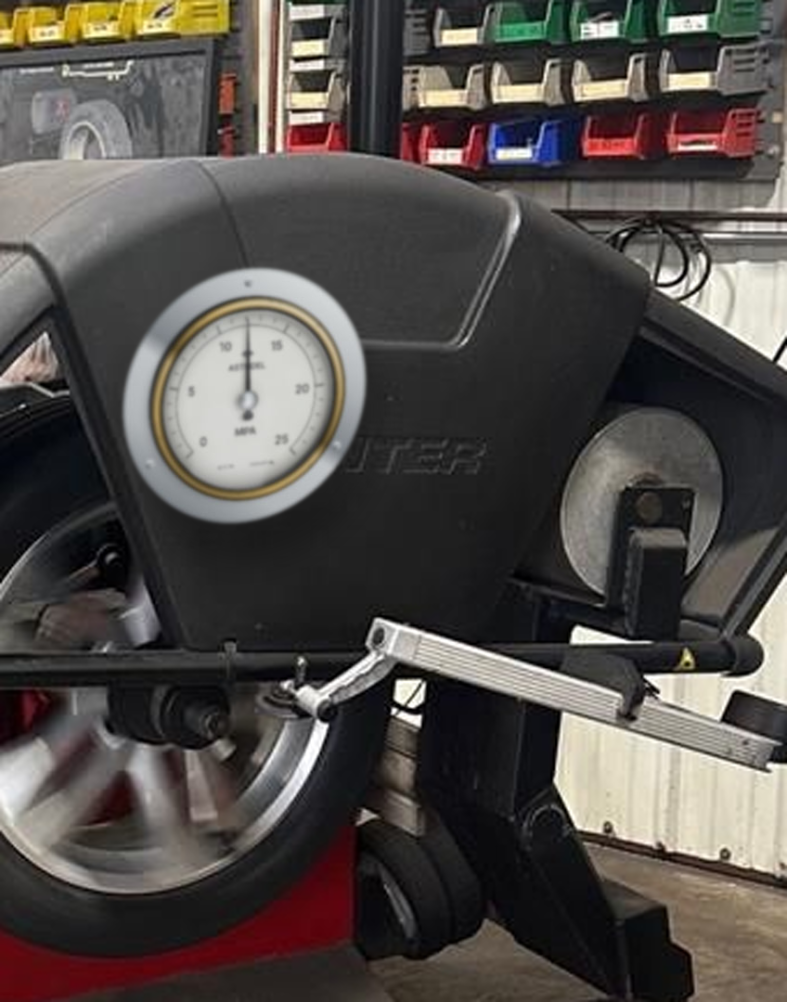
value=12 unit=MPa
